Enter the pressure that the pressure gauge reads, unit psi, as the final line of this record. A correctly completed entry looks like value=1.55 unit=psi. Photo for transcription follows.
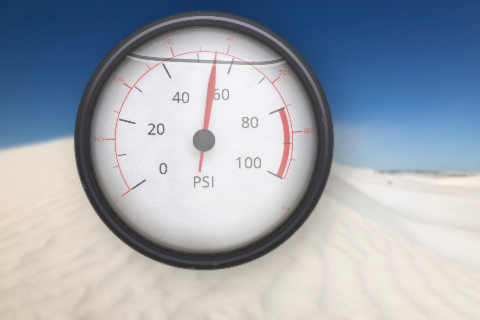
value=55 unit=psi
